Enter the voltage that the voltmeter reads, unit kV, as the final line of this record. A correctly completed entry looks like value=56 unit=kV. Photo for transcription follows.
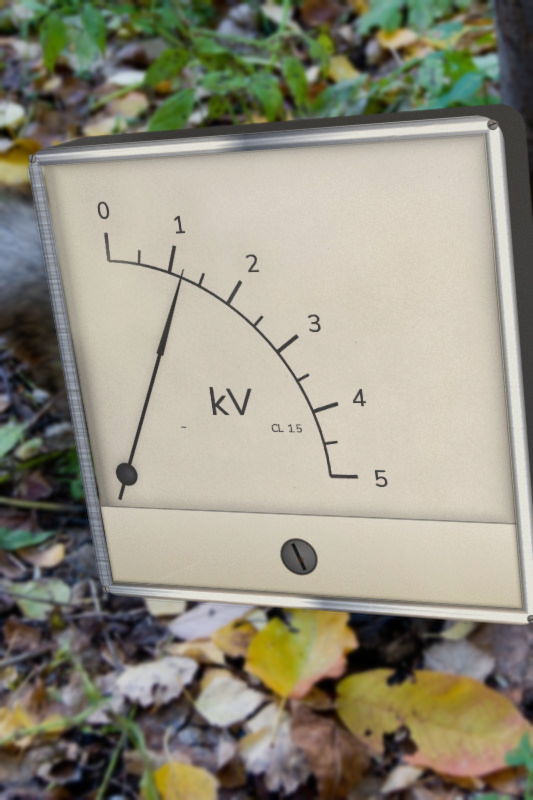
value=1.25 unit=kV
